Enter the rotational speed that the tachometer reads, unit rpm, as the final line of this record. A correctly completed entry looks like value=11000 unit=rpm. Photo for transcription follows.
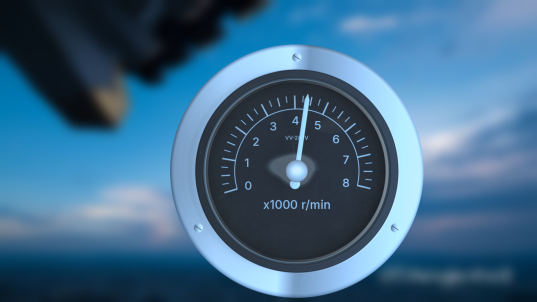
value=4375 unit=rpm
